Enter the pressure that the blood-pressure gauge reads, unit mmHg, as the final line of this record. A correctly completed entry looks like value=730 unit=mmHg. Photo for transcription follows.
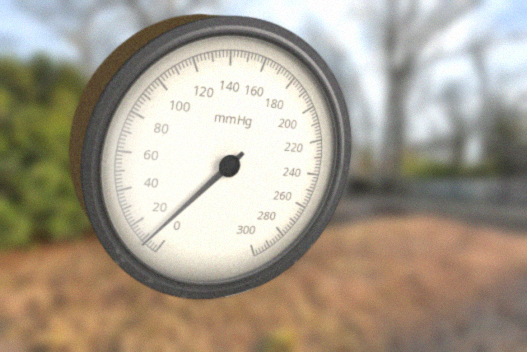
value=10 unit=mmHg
